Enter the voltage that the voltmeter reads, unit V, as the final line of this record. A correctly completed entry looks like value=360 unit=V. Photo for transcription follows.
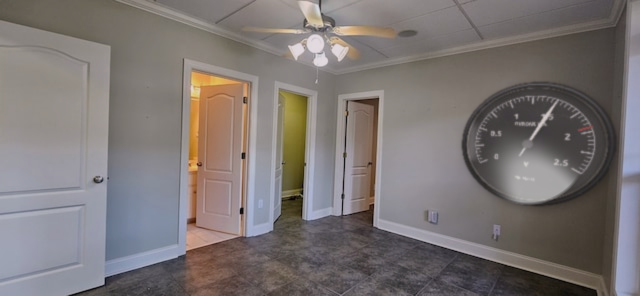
value=1.5 unit=V
